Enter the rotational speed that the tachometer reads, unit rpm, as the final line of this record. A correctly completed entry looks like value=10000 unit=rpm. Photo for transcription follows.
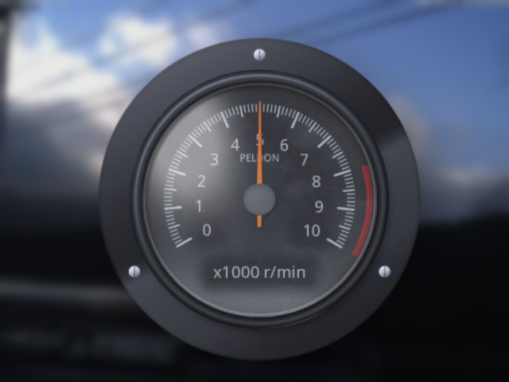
value=5000 unit=rpm
